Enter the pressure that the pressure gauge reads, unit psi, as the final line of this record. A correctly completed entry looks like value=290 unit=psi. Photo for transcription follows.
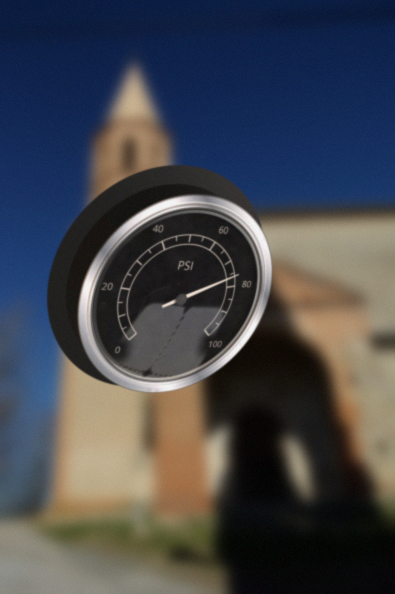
value=75 unit=psi
